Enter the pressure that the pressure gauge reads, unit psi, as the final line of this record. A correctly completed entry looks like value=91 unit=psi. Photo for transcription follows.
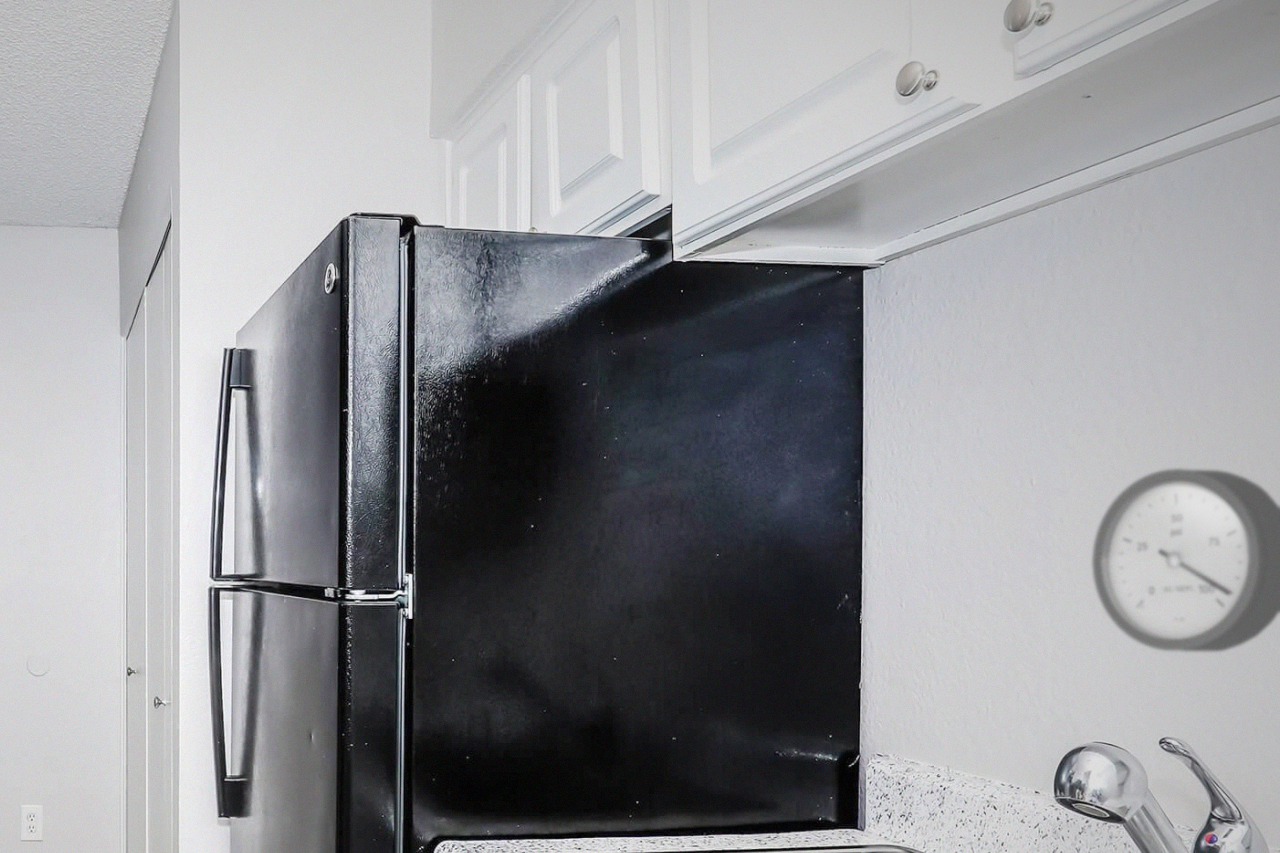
value=95 unit=psi
